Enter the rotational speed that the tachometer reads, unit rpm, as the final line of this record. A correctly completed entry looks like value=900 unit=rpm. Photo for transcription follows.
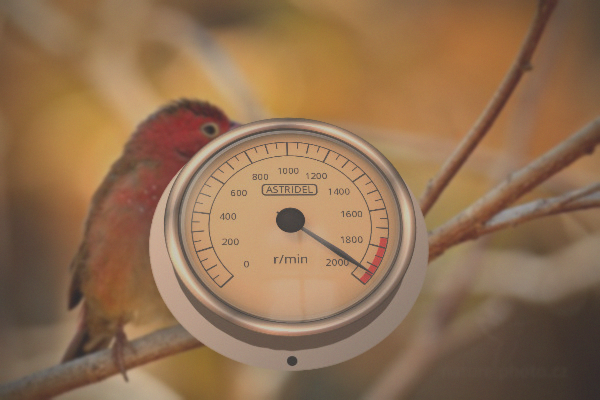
value=1950 unit=rpm
